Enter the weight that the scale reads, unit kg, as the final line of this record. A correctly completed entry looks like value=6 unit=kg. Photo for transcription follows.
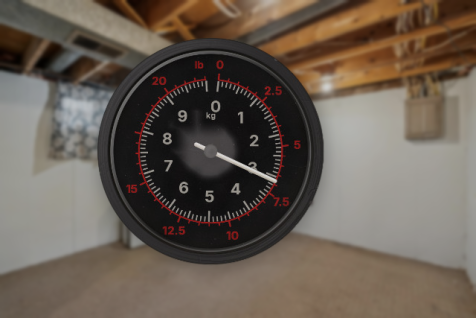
value=3.1 unit=kg
